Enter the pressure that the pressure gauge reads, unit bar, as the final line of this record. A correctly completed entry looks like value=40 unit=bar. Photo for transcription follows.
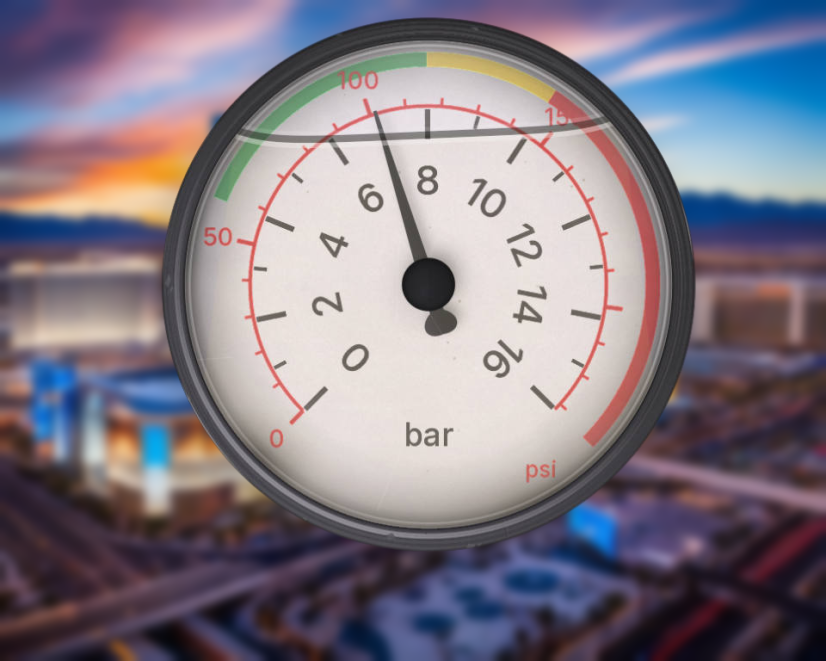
value=7 unit=bar
